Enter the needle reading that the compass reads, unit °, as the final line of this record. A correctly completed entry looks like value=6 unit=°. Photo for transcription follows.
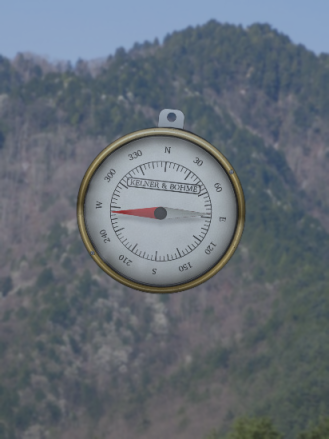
value=265 unit=°
